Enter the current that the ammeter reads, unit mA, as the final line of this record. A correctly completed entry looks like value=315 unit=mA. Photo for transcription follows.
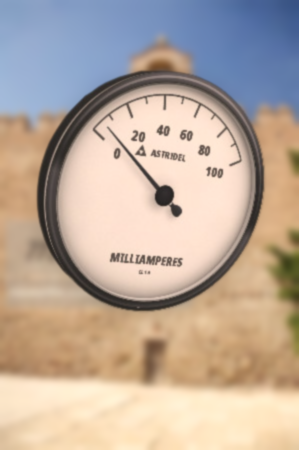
value=5 unit=mA
